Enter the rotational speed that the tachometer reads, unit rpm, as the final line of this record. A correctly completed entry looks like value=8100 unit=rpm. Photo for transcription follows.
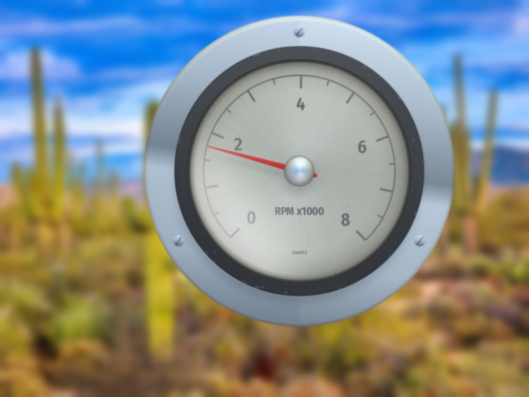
value=1750 unit=rpm
